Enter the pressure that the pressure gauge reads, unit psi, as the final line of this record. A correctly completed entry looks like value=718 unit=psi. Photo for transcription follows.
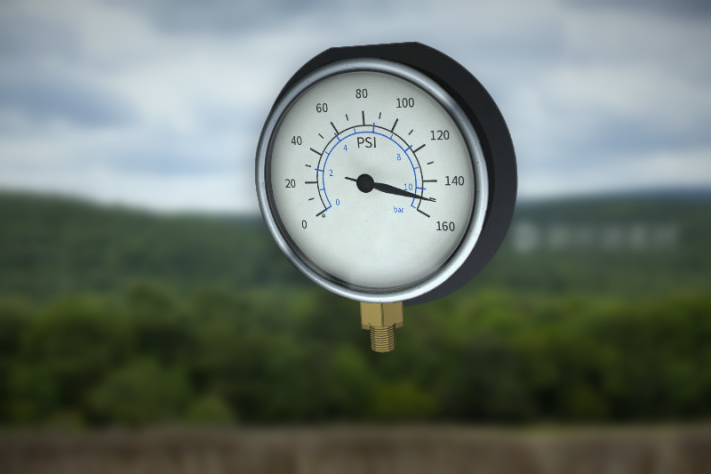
value=150 unit=psi
